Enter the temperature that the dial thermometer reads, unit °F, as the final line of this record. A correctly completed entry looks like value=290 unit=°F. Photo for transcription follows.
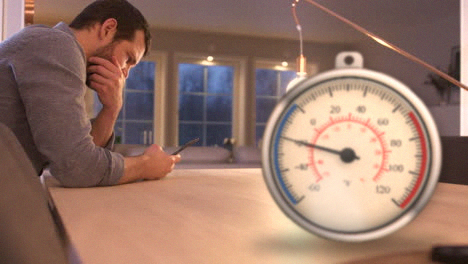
value=-20 unit=°F
